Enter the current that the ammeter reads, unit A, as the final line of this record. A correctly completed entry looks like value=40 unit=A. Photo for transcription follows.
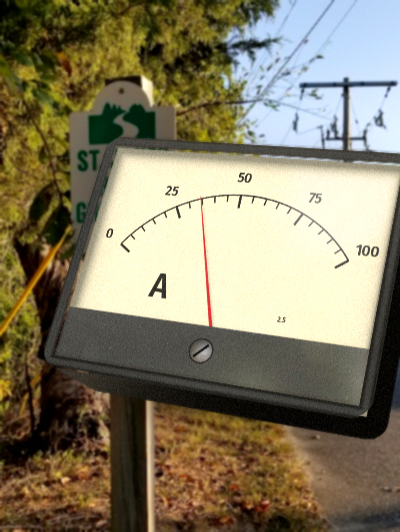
value=35 unit=A
